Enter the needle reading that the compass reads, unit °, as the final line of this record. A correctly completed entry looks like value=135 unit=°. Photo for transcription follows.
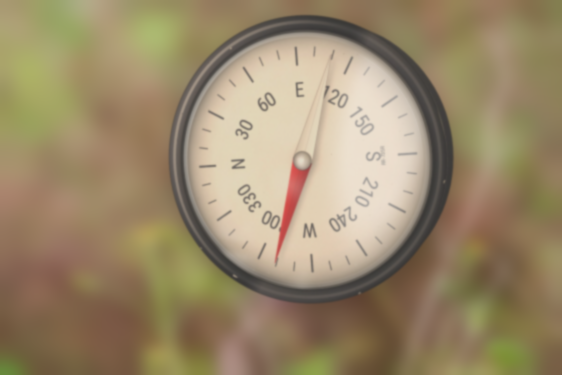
value=290 unit=°
